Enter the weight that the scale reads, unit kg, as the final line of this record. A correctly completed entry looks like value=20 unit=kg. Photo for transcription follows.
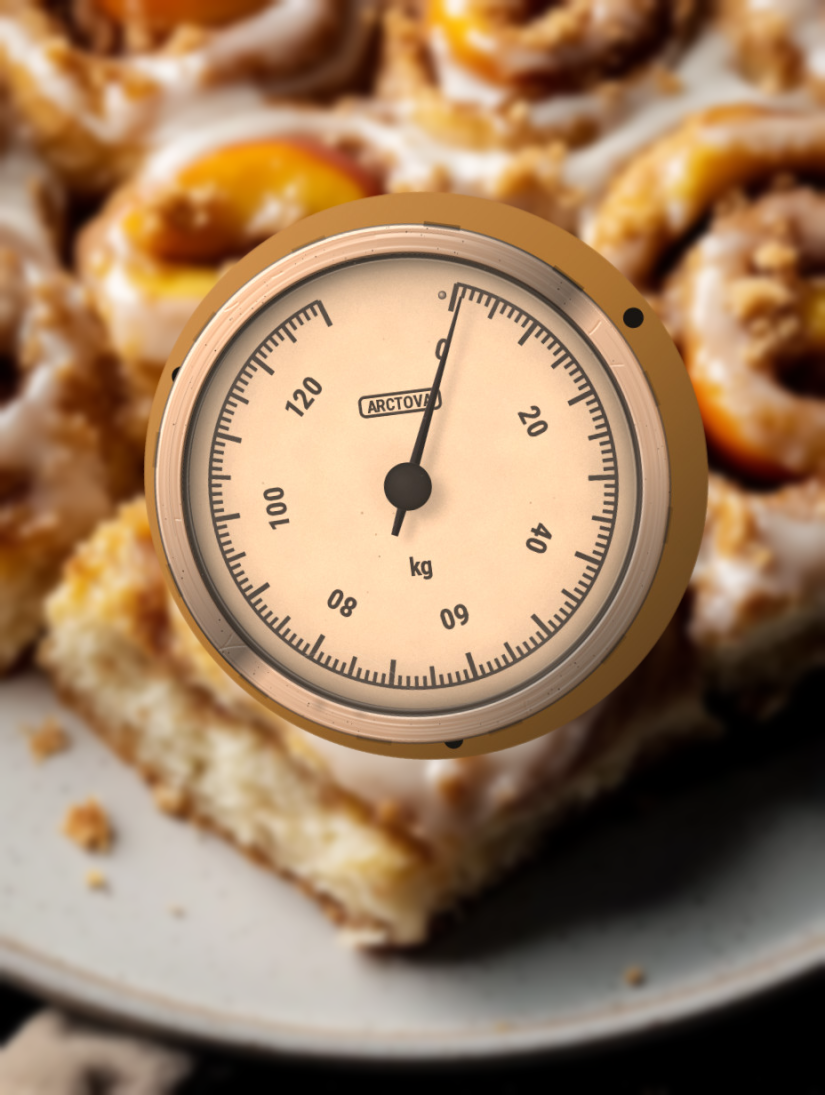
value=1 unit=kg
